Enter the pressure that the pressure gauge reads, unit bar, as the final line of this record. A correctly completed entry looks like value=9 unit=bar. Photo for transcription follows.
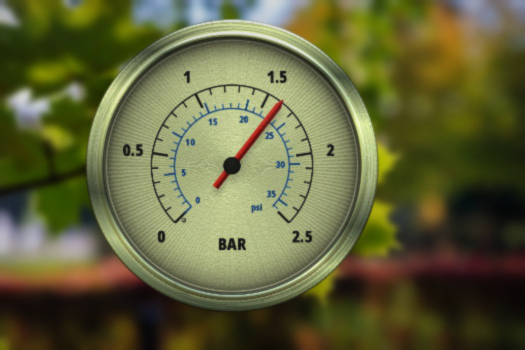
value=1.6 unit=bar
